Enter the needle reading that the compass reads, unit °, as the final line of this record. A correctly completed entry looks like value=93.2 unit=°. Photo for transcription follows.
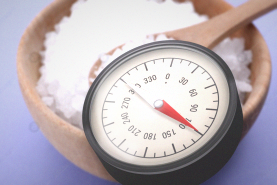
value=120 unit=°
